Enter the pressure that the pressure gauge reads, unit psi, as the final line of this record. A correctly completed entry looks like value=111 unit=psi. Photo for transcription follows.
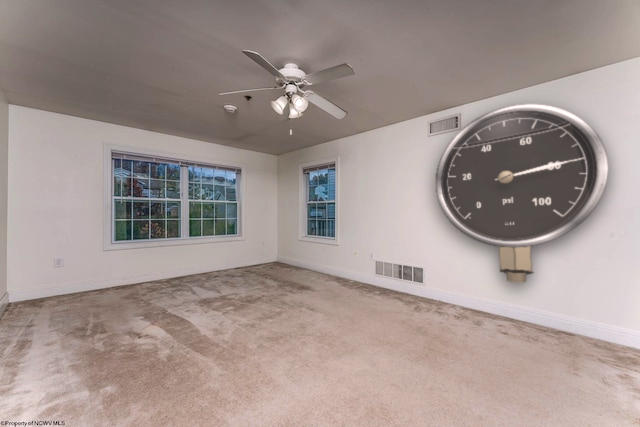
value=80 unit=psi
